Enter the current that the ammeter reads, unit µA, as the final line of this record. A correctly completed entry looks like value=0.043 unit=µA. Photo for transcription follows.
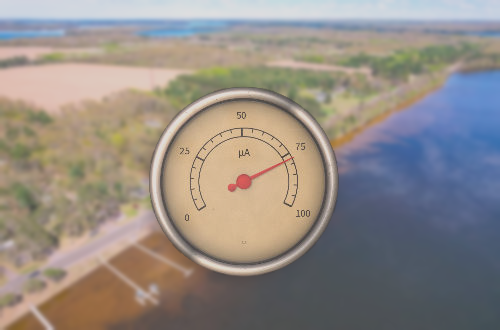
value=77.5 unit=µA
